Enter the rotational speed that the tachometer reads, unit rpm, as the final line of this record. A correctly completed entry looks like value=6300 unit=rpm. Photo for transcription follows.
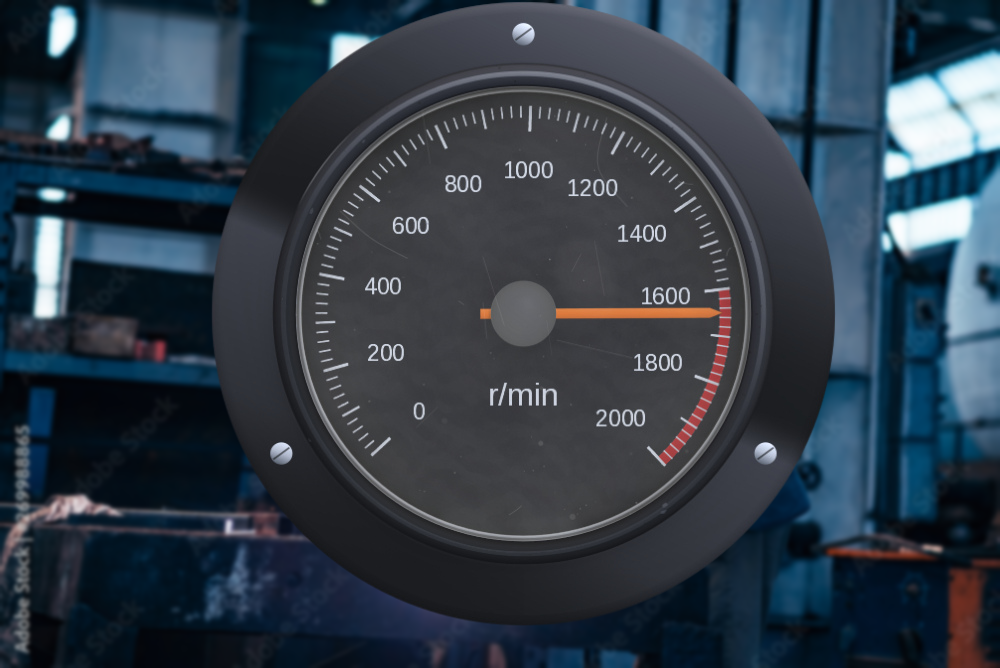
value=1650 unit=rpm
